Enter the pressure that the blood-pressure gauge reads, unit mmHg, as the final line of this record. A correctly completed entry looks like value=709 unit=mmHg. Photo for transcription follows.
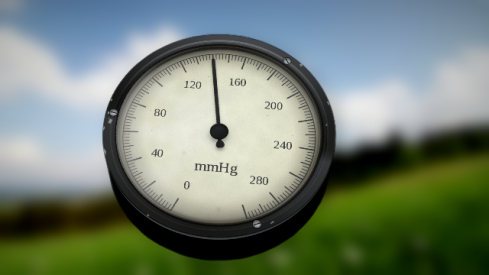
value=140 unit=mmHg
